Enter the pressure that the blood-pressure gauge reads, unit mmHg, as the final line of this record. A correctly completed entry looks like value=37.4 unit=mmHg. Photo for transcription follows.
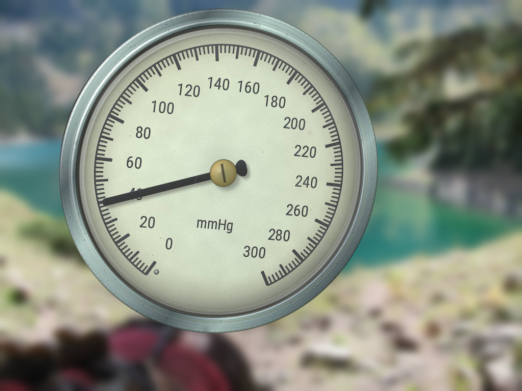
value=40 unit=mmHg
